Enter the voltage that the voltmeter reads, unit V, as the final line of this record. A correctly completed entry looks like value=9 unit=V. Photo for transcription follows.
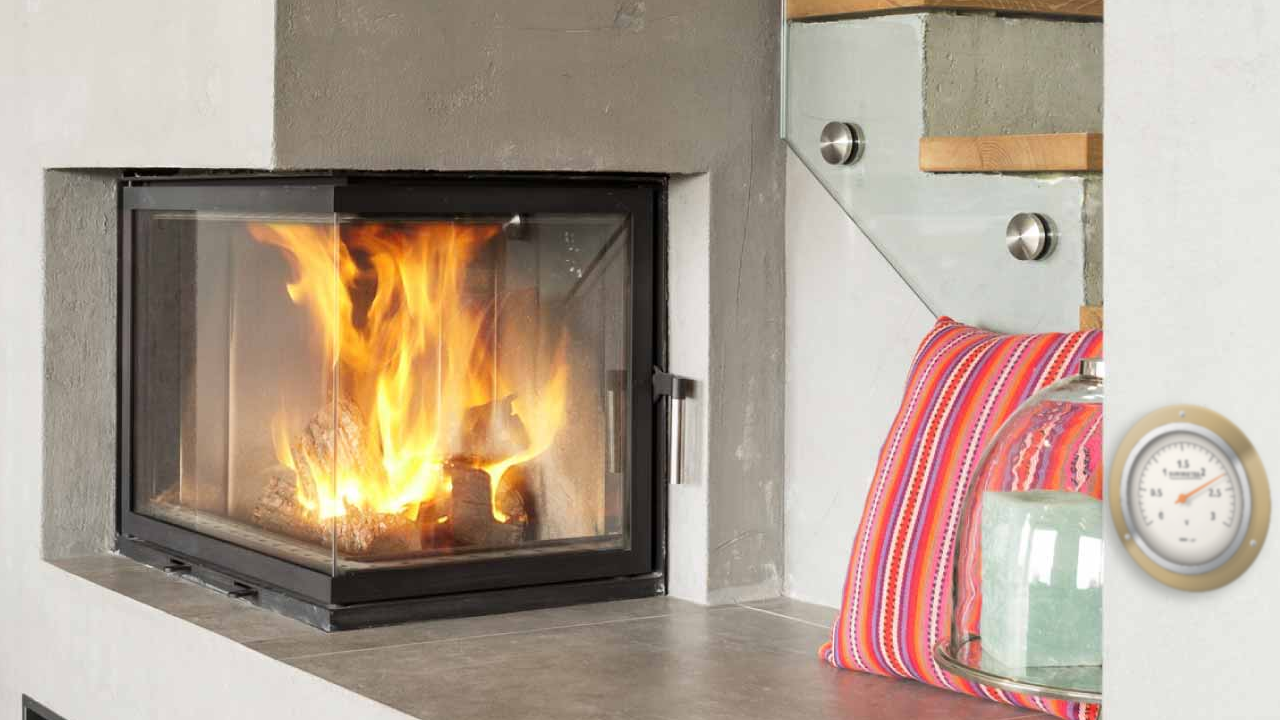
value=2.3 unit=V
